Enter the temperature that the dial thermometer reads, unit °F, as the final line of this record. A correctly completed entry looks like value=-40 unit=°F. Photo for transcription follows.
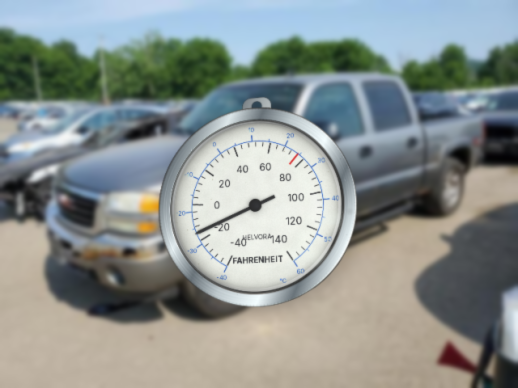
value=-16 unit=°F
